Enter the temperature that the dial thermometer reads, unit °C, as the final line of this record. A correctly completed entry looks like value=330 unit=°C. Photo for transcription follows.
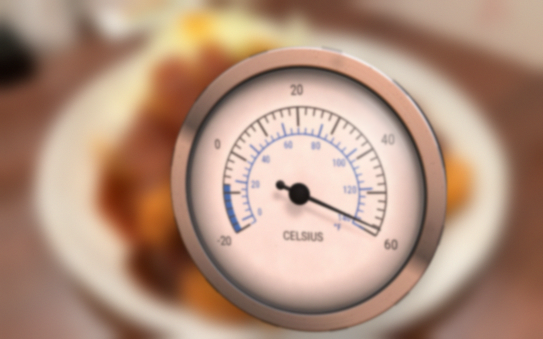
value=58 unit=°C
